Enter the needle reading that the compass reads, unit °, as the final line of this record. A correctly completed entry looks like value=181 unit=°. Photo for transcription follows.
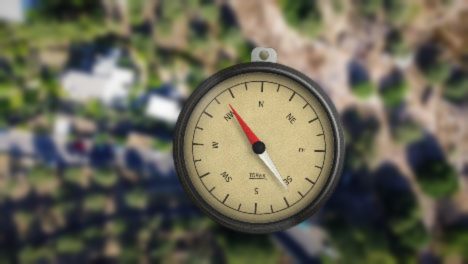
value=322.5 unit=°
